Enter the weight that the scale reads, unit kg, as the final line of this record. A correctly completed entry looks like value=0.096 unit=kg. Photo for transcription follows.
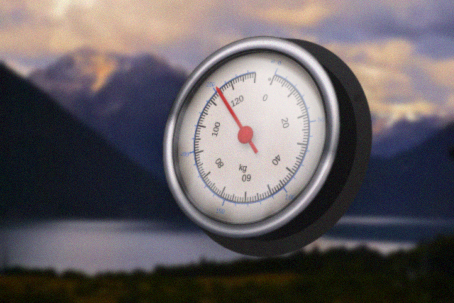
value=115 unit=kg
